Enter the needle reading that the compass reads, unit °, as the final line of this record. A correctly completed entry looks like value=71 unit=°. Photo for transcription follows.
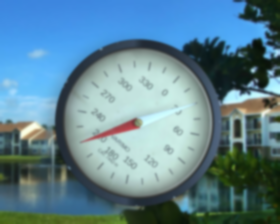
value=210 unit=°
